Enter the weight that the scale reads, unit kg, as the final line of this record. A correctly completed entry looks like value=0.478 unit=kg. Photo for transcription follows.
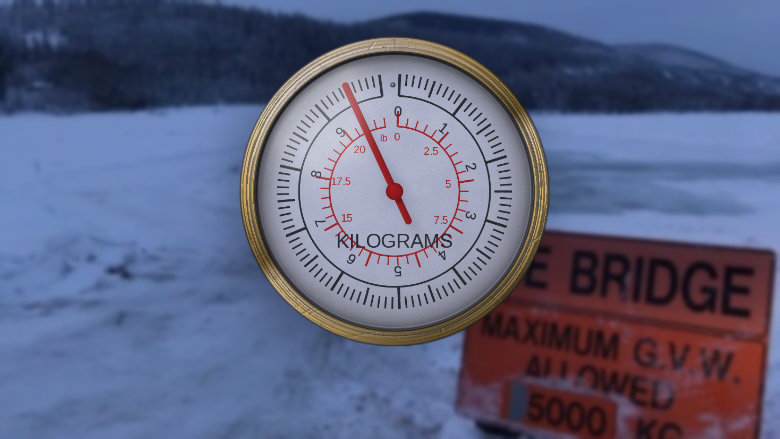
value=9.5 unit=kg
